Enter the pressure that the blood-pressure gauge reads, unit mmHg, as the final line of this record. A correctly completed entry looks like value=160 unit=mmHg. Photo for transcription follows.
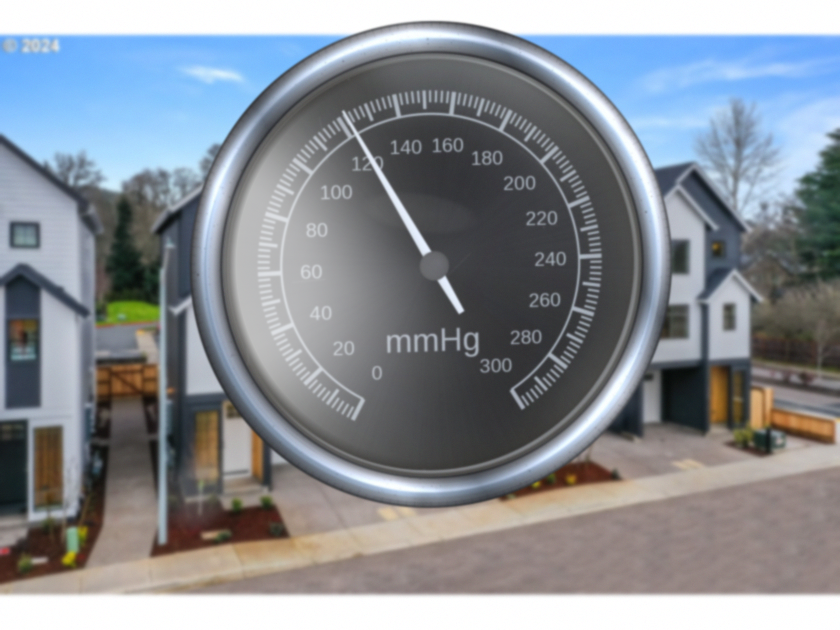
value=122 unit=mmHg
